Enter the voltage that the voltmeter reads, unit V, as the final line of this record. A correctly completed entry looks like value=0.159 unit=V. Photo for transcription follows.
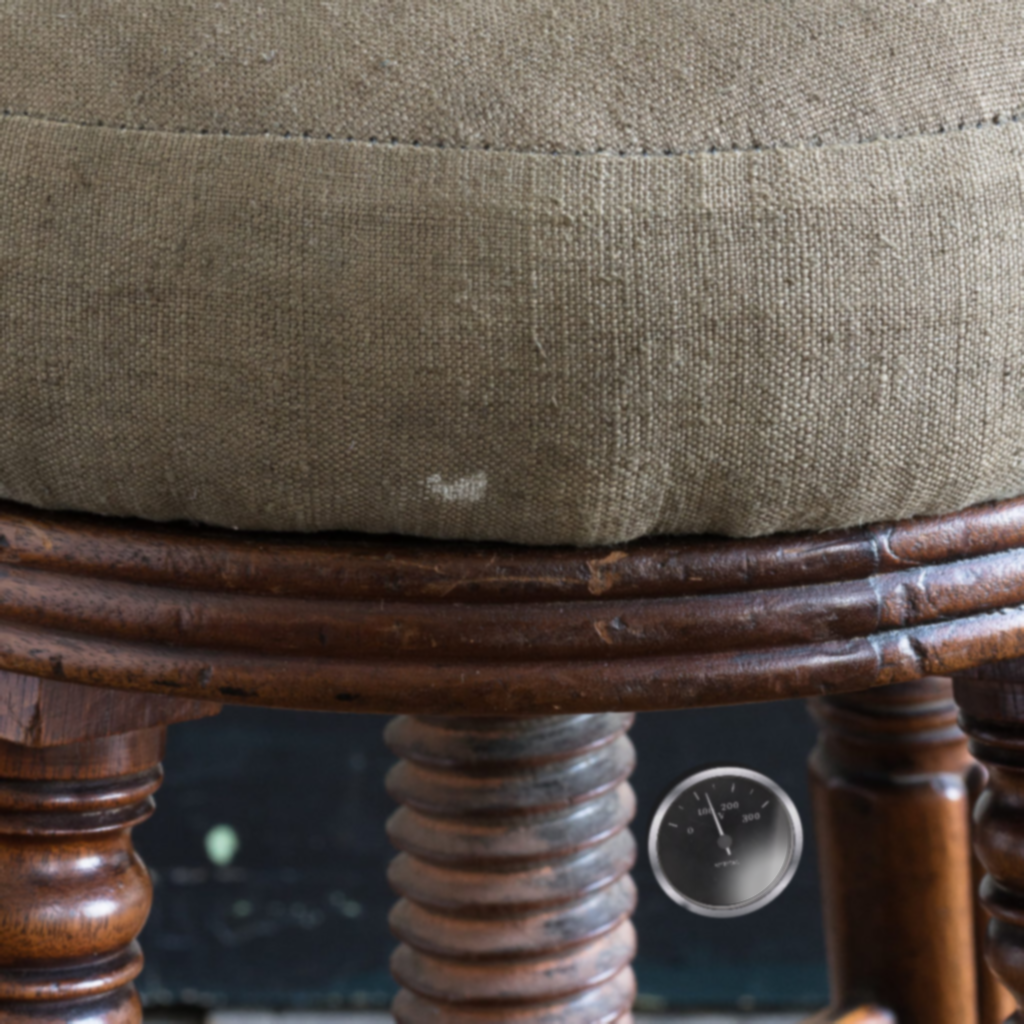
value=125 unit=V
